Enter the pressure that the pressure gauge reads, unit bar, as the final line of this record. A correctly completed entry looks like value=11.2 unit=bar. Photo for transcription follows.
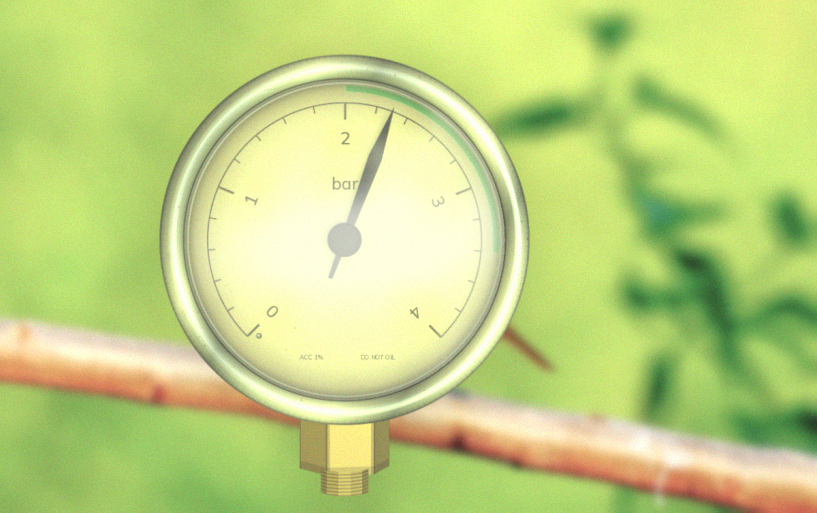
value=2.3 unit=bar
